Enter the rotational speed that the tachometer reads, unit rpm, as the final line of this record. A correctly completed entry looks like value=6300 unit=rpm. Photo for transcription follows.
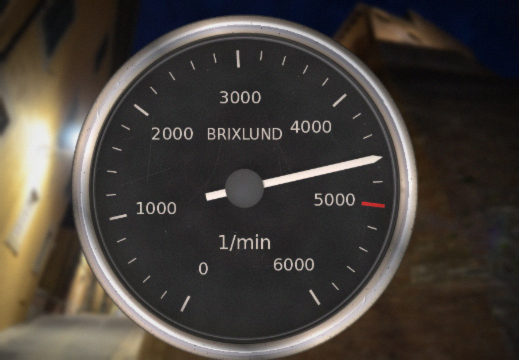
value=4600 unit=rpm
